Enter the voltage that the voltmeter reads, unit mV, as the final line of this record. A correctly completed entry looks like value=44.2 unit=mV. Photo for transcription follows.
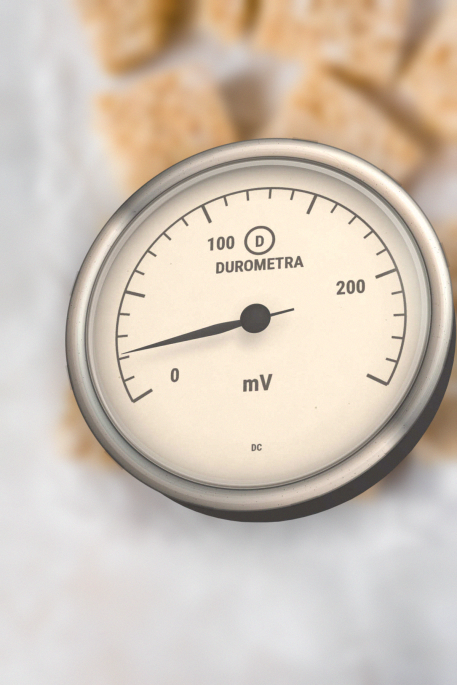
value=20 unit=mV
